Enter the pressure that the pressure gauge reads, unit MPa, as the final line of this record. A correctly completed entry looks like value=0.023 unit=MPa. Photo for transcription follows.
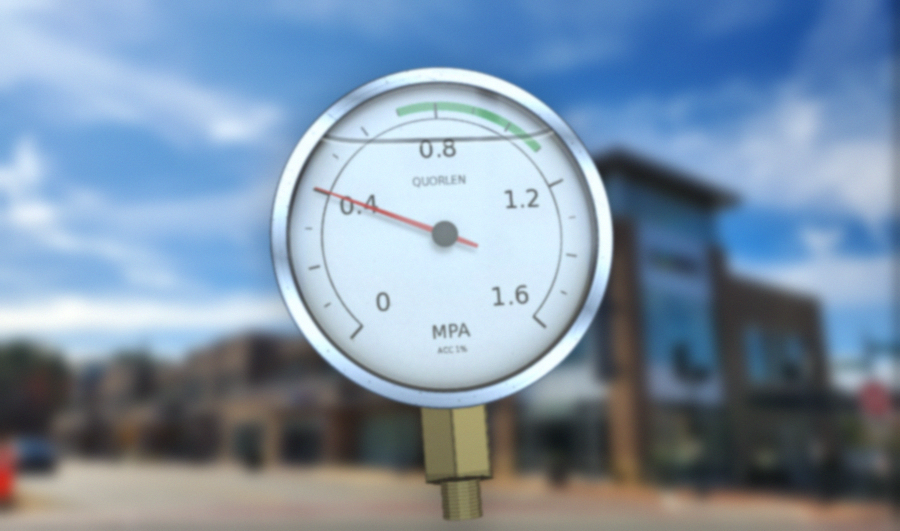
value=0.4 unit=MPa
